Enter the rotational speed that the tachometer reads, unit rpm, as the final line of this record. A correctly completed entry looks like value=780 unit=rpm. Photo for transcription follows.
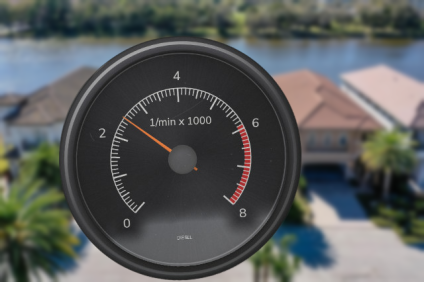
value=2500 unit=rpm
